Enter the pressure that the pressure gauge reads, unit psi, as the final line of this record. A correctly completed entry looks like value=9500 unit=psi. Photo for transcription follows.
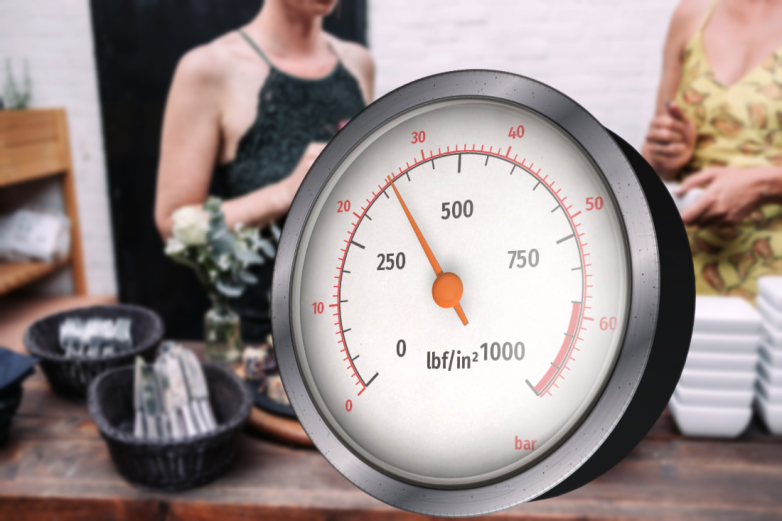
value=375 unit=psi
